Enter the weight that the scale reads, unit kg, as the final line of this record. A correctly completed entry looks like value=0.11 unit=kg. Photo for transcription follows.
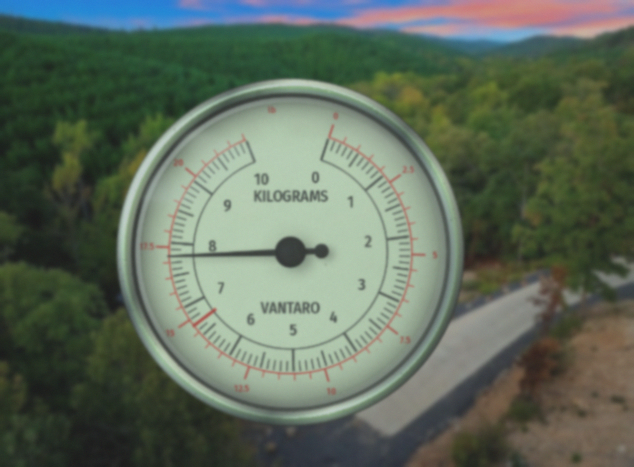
value=7.8 unit=kg
